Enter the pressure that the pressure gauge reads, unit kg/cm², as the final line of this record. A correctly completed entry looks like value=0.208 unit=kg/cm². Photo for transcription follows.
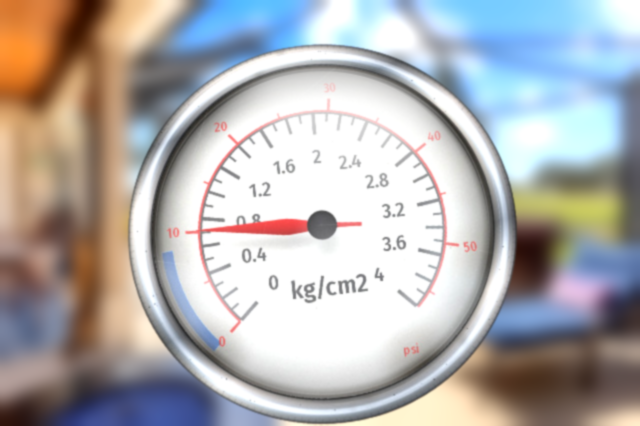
value=0.7 unit=kg/cm²
